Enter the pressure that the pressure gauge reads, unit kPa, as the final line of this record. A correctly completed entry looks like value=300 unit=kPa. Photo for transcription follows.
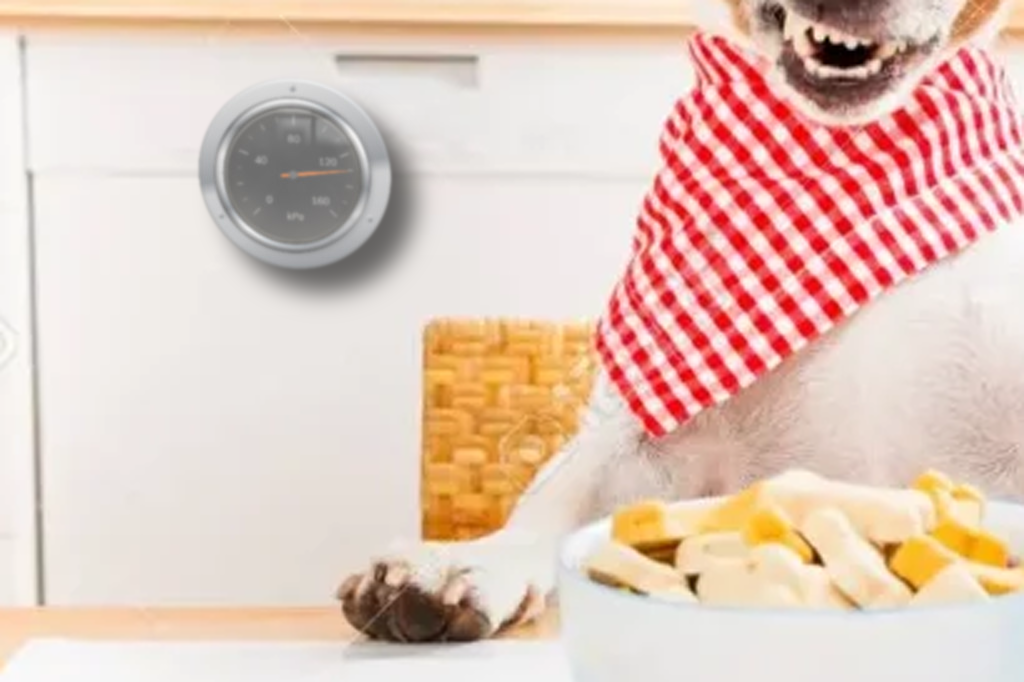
value=130 unit=kPa
